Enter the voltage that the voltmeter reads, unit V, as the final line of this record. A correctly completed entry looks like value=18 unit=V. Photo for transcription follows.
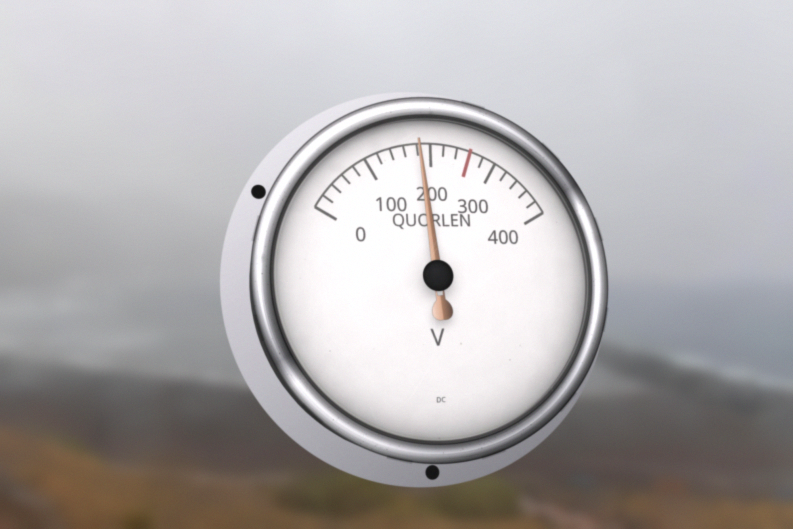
value=180 unit=V
